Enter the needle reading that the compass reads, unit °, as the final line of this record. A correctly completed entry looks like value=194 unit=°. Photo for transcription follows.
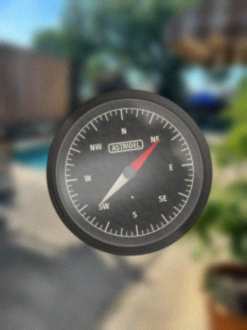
value=50 unit=°
